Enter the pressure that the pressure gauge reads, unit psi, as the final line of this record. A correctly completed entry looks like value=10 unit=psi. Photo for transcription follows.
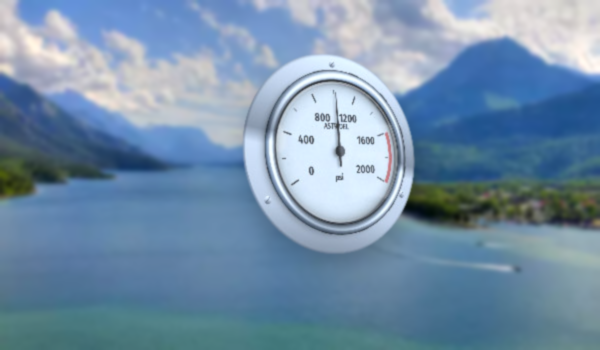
value=1000 unit=psi
